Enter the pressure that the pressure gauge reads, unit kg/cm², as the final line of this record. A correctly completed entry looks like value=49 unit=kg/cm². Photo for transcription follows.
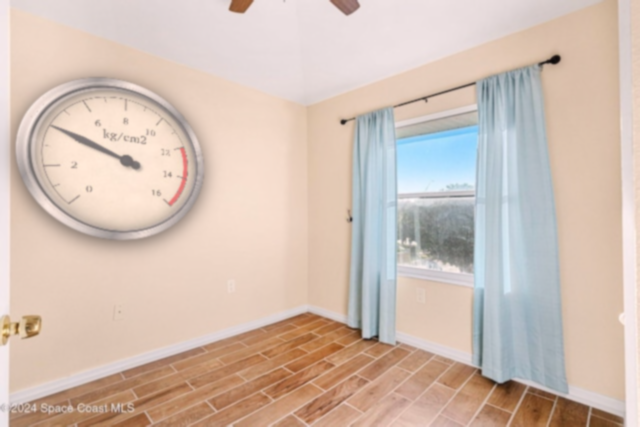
value=4 unit=kg/cm²
